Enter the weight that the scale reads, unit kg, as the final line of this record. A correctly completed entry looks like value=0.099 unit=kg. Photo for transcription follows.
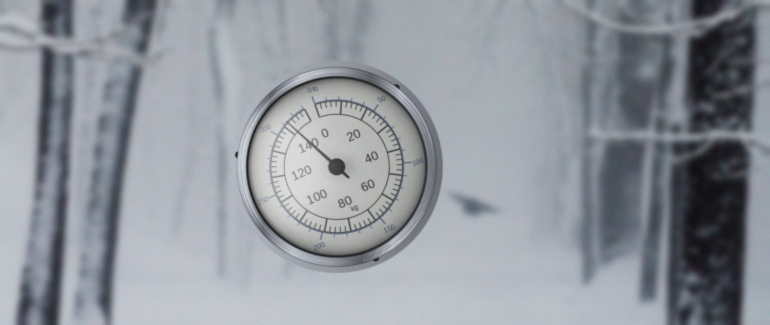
value=142 unit=kg
